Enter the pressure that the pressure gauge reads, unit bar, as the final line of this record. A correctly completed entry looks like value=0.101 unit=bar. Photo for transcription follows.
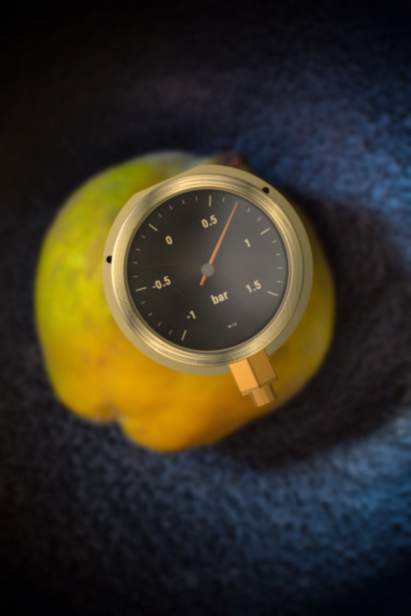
value=0.7 unit=bar
